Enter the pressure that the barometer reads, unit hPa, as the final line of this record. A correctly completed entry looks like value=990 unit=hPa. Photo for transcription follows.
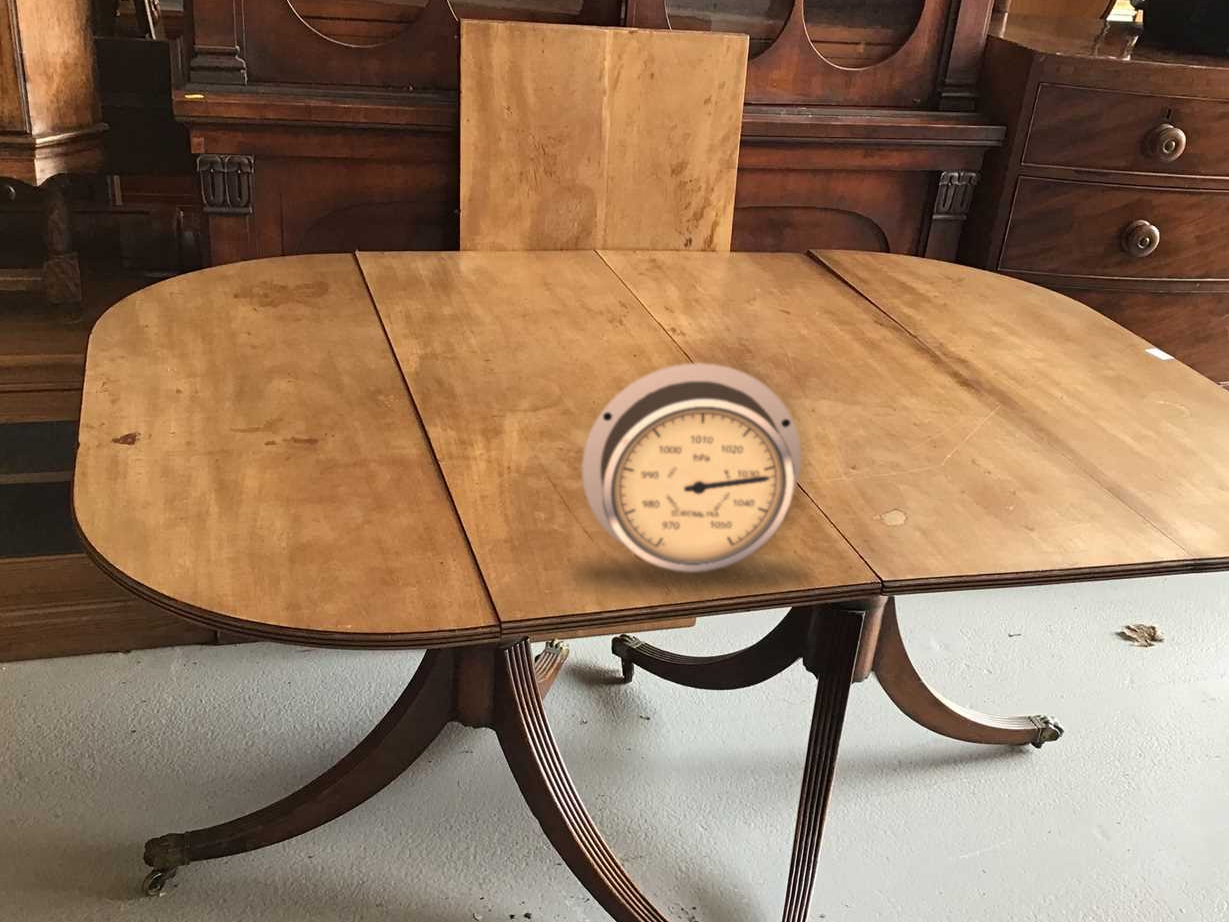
value=1032 unit=hPa
